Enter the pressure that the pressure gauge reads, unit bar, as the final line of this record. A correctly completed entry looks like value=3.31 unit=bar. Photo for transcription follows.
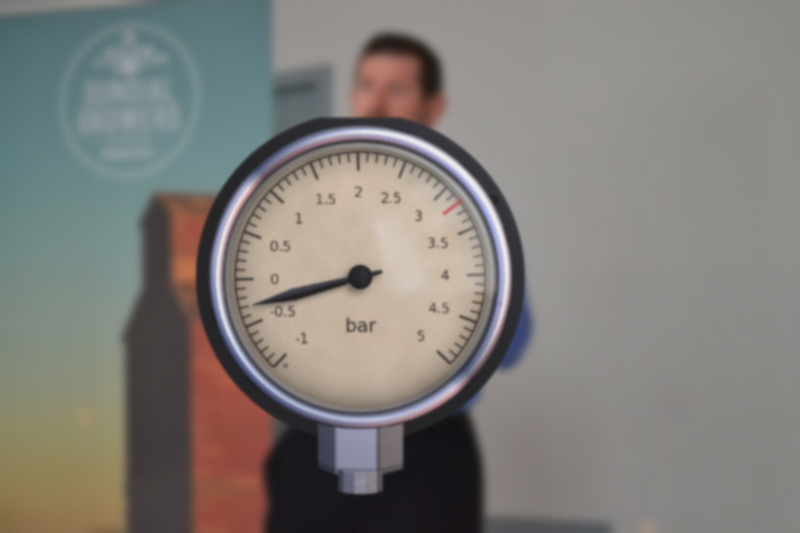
value=-0.3 unit=bar
